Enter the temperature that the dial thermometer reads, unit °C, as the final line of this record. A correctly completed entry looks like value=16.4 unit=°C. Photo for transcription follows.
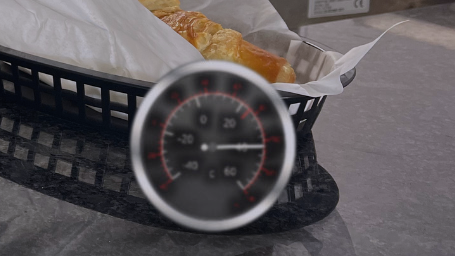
value=40 unit=°C
